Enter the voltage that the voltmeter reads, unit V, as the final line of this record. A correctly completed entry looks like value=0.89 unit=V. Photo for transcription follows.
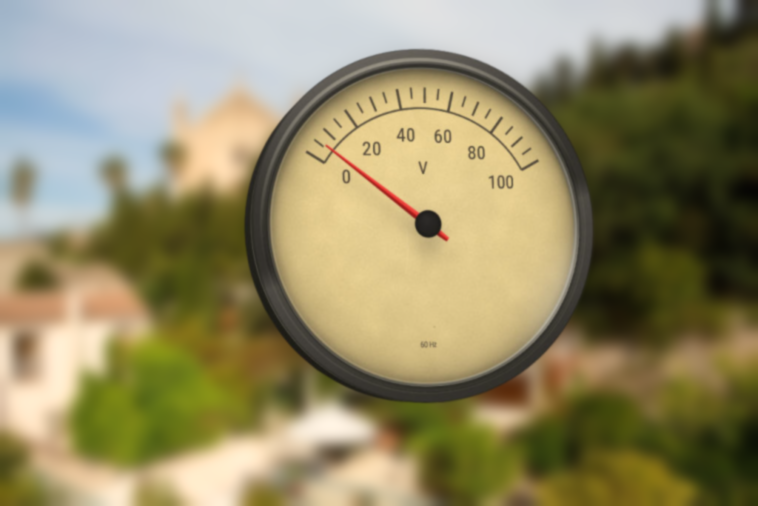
value=5 unit=V
